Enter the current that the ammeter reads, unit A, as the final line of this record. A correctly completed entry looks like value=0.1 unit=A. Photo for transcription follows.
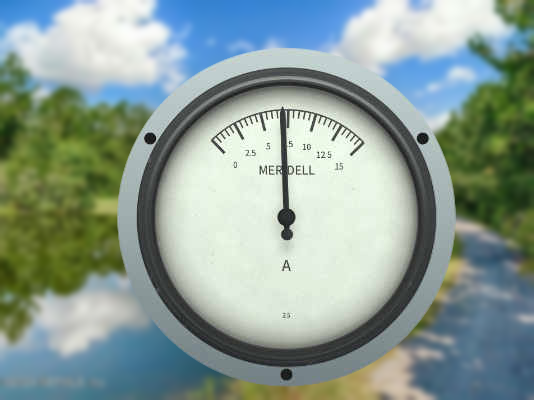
value=7 unit=A
